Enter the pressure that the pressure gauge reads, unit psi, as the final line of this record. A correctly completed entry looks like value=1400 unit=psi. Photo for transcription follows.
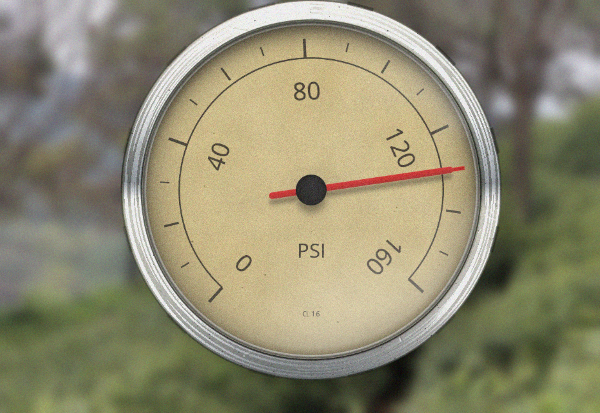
value=130 unit=psi
